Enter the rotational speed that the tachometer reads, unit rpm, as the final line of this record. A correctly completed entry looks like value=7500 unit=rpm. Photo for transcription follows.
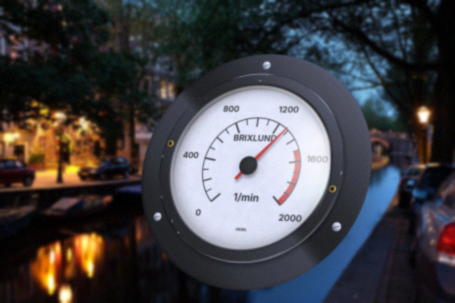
value=1300 unit=rpm
